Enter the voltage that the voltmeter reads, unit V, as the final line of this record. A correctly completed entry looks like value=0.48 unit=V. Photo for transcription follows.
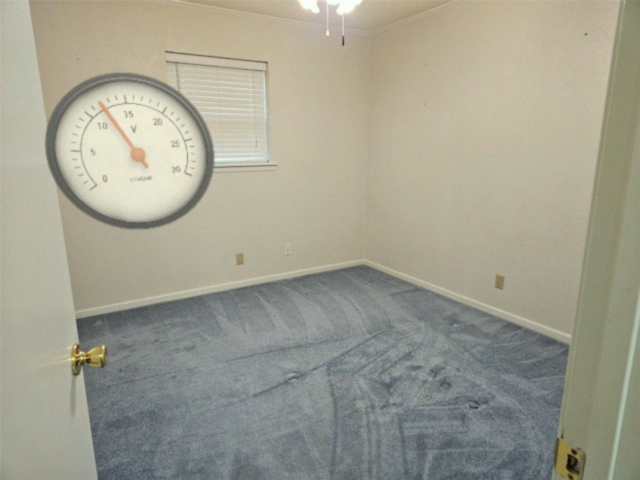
value=12 unit=V
